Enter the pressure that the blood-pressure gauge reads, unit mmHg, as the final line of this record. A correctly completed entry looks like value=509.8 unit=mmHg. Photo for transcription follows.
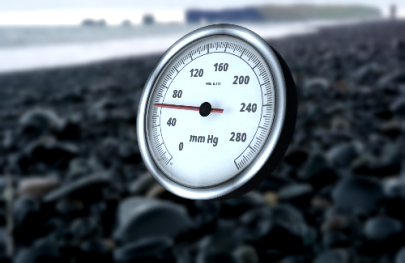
value=60 unit=mmHg
